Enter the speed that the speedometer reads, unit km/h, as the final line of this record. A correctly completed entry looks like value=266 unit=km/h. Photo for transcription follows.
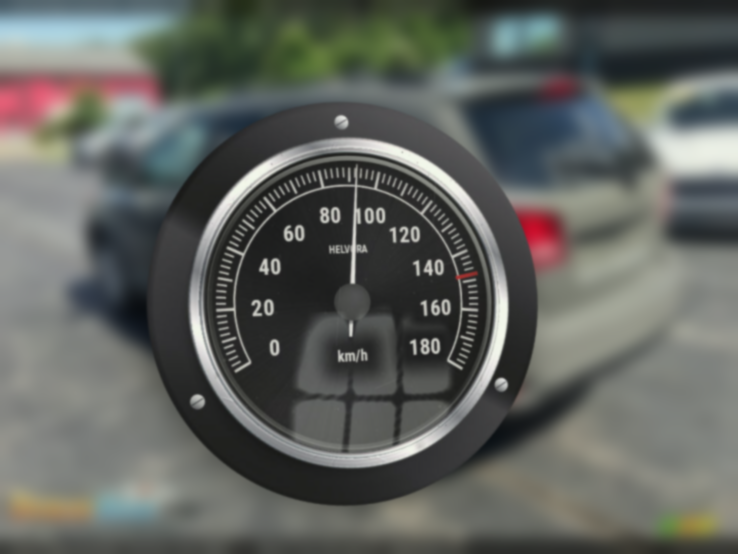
value=92 unit=km/h
